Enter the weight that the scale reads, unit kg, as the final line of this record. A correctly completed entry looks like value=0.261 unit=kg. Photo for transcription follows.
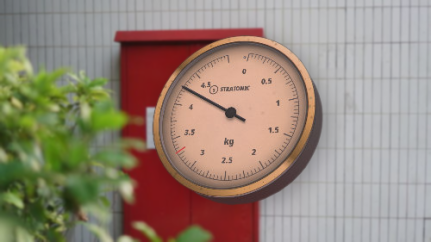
value=4.25 unit=kg
